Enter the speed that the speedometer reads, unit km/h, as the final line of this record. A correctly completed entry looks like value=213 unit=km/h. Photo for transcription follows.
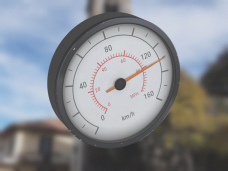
value=130 unit=km/h
